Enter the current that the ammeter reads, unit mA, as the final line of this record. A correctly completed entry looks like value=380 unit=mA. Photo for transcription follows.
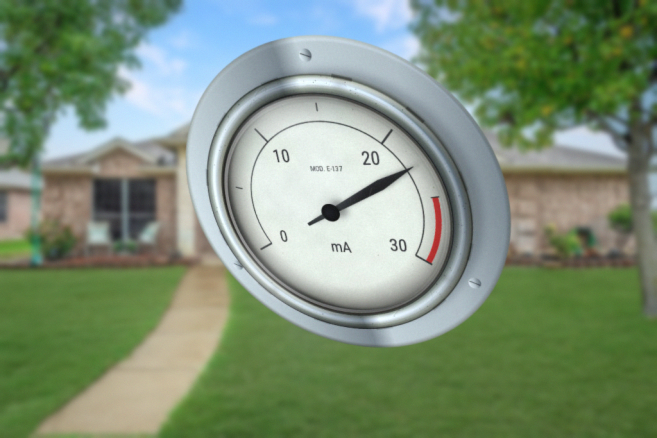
value=22.5 unit=mA
